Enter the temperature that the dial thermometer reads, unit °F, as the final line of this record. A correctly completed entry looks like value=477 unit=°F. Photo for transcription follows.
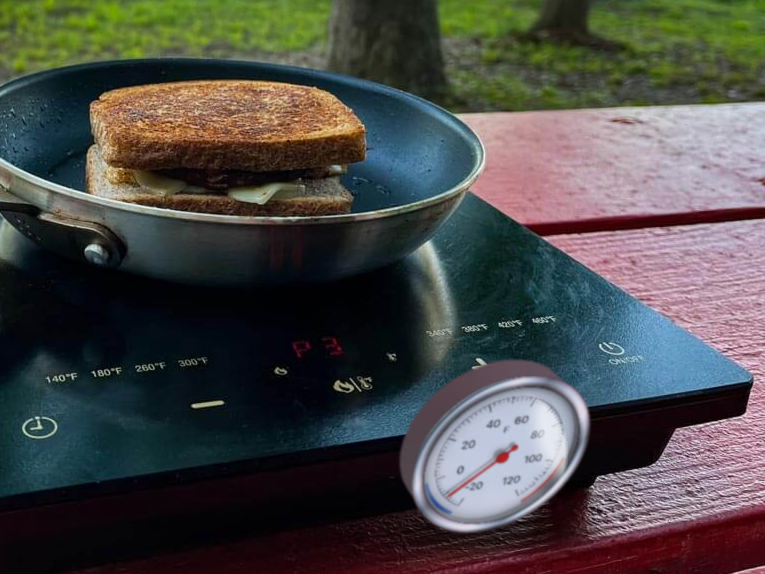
value=-10 unit=°F
